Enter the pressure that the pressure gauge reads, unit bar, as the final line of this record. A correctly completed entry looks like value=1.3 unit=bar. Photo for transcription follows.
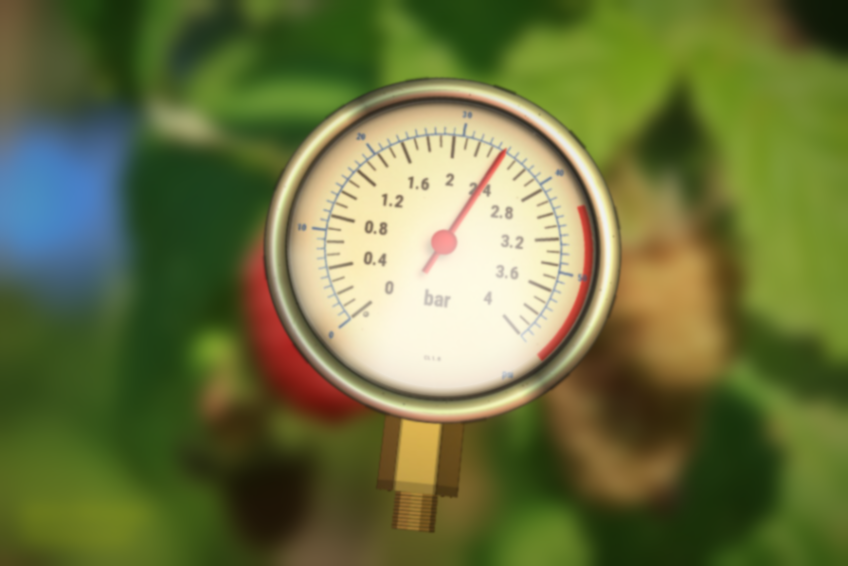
value=2.4 unit=bar
